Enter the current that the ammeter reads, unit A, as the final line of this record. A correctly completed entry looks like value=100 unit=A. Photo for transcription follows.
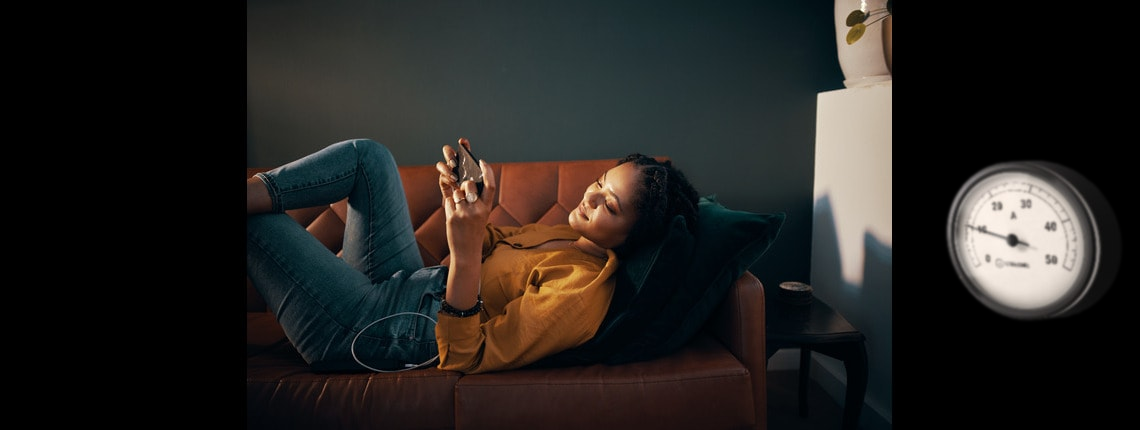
value=10 unit=A
